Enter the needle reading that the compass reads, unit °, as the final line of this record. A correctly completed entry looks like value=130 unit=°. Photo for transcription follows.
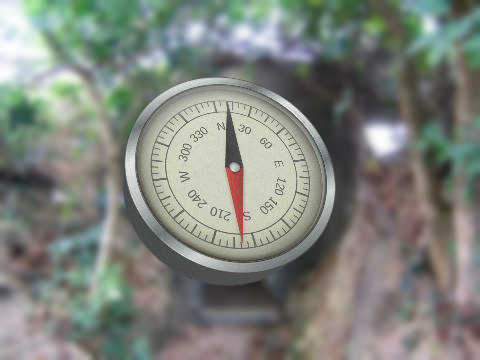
value=190 unit=°
